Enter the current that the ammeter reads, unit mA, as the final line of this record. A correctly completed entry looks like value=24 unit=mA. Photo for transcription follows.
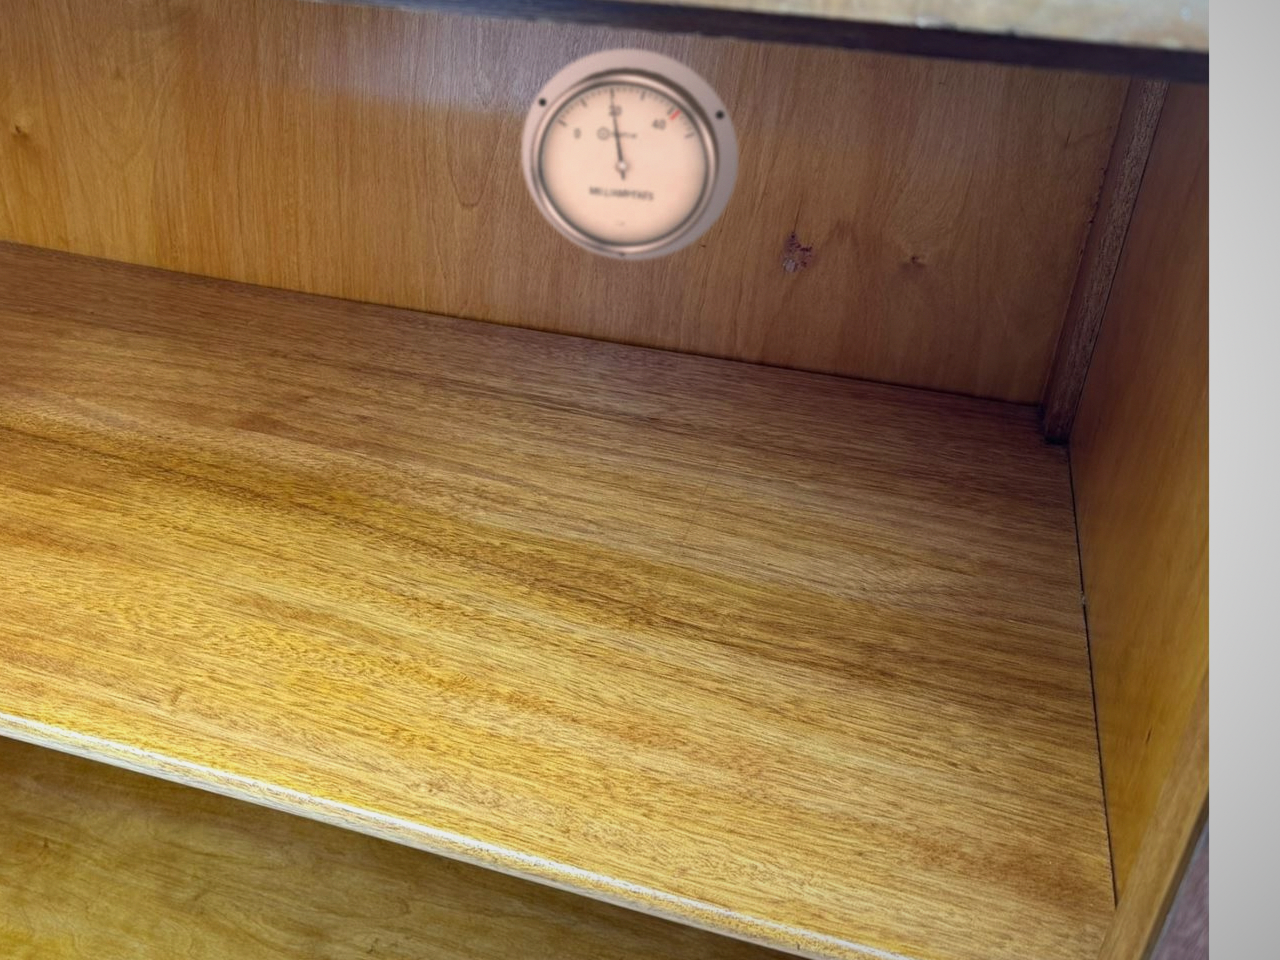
value=20 unit=mA
